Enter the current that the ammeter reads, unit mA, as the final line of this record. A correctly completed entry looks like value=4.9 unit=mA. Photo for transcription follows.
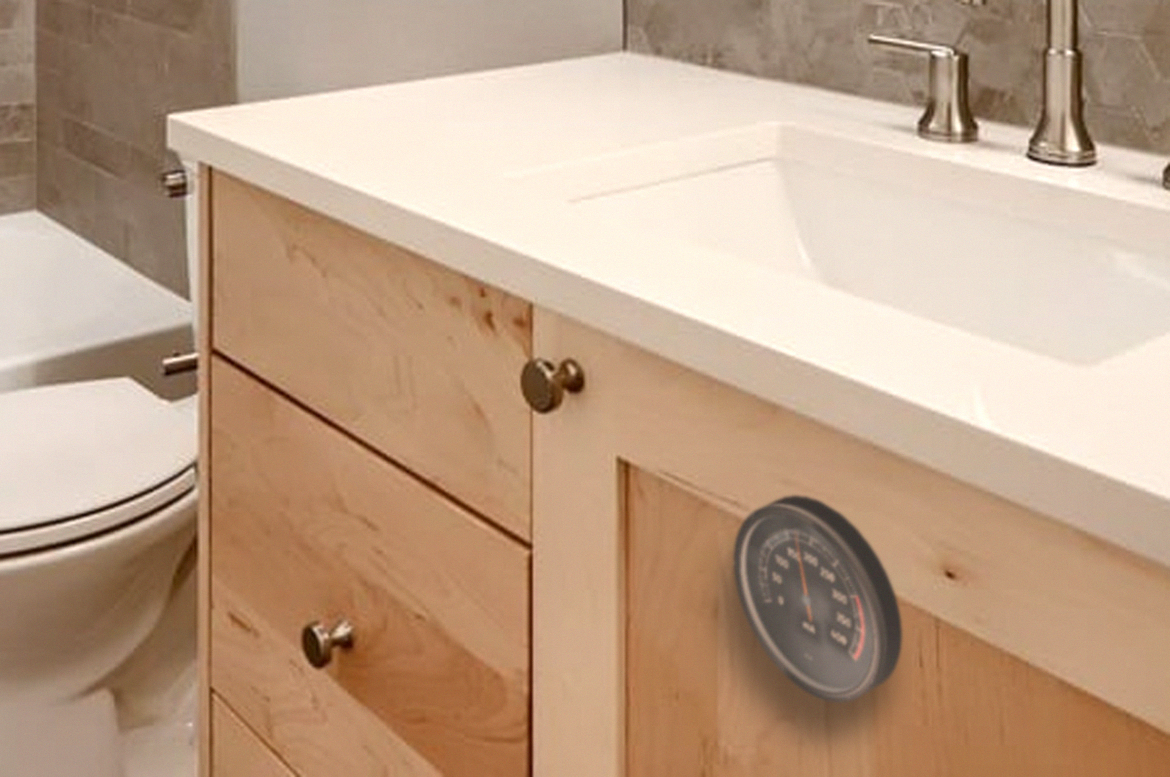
value=175 unit=mA
